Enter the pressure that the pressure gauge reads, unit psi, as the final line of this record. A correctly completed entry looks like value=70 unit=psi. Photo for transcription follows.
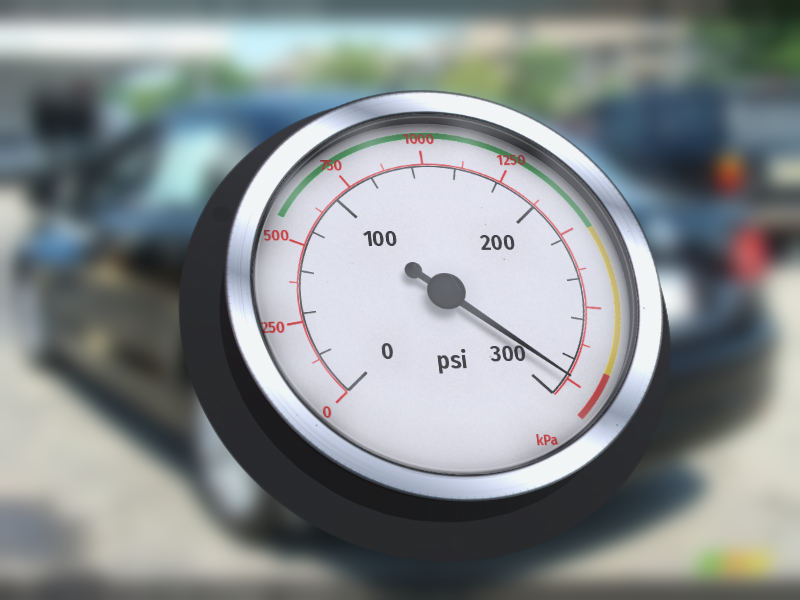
value=290 unit=psi
